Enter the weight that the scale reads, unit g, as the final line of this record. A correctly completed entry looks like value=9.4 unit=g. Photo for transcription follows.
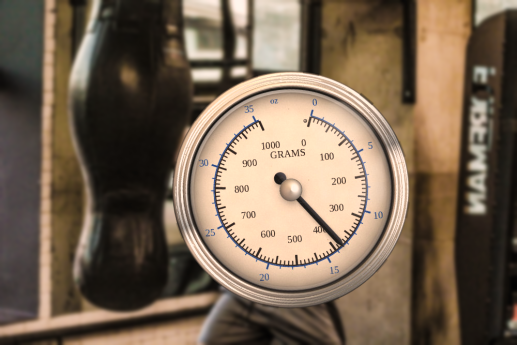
value=380 unit=g
